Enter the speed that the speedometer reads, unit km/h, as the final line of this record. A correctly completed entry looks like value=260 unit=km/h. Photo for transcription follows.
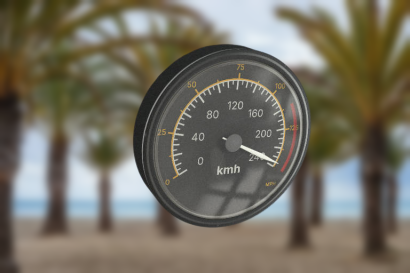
value=235 unit=km/h
